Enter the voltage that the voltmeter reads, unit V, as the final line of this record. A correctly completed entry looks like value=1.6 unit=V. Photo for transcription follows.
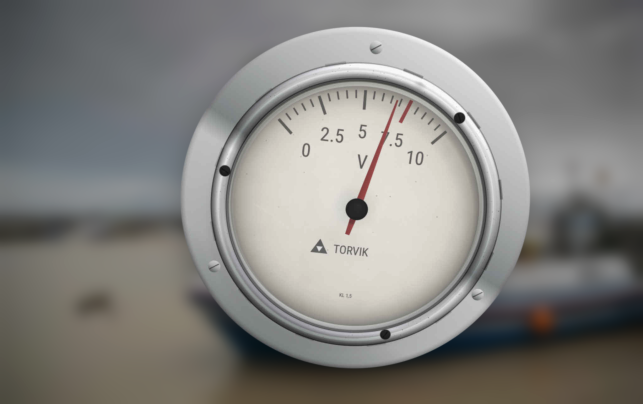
value=6.75 unit=V
